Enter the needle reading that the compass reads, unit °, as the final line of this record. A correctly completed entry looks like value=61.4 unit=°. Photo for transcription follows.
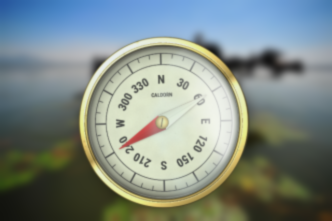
value=240 unit=°
